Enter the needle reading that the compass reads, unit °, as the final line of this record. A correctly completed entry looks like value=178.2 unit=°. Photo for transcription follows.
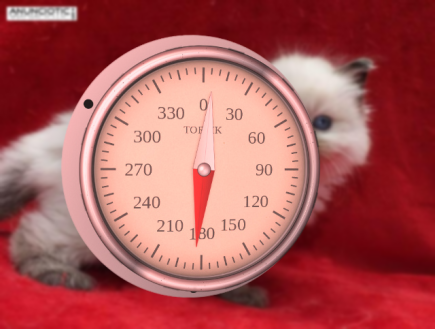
value=185 unit=°
